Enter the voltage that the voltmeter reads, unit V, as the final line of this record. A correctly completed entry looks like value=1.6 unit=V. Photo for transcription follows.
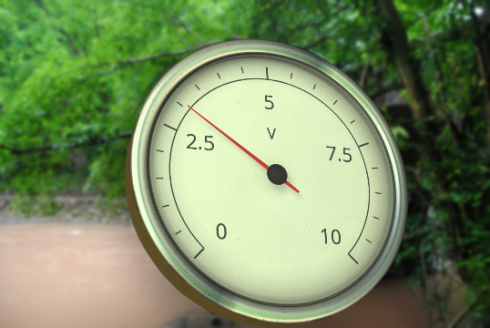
value=3 unit=V
